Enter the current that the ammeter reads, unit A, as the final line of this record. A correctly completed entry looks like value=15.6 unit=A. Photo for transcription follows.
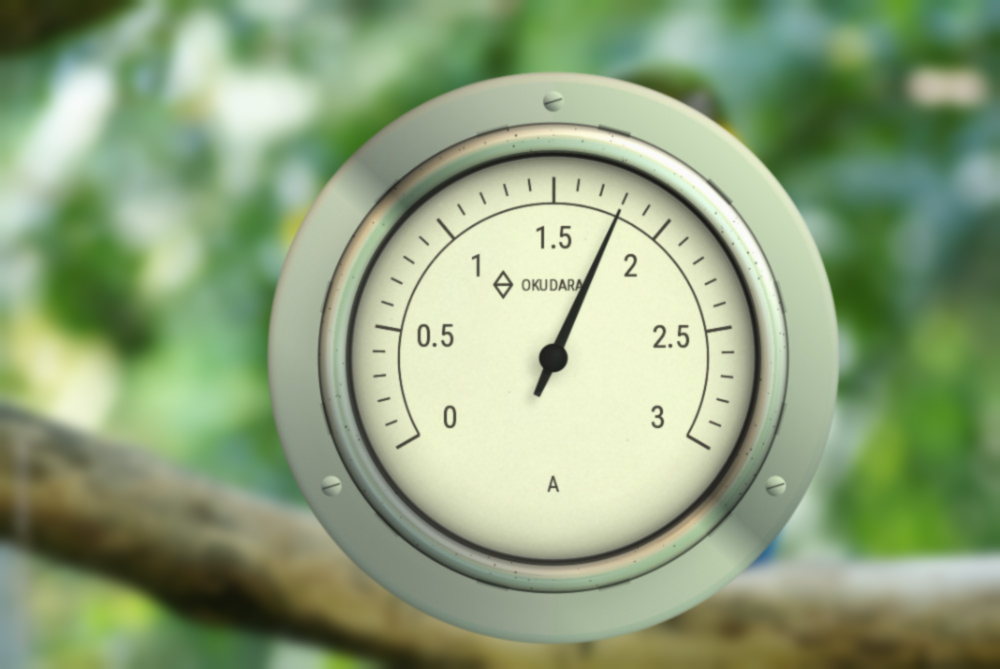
value=1.8 unit=A
